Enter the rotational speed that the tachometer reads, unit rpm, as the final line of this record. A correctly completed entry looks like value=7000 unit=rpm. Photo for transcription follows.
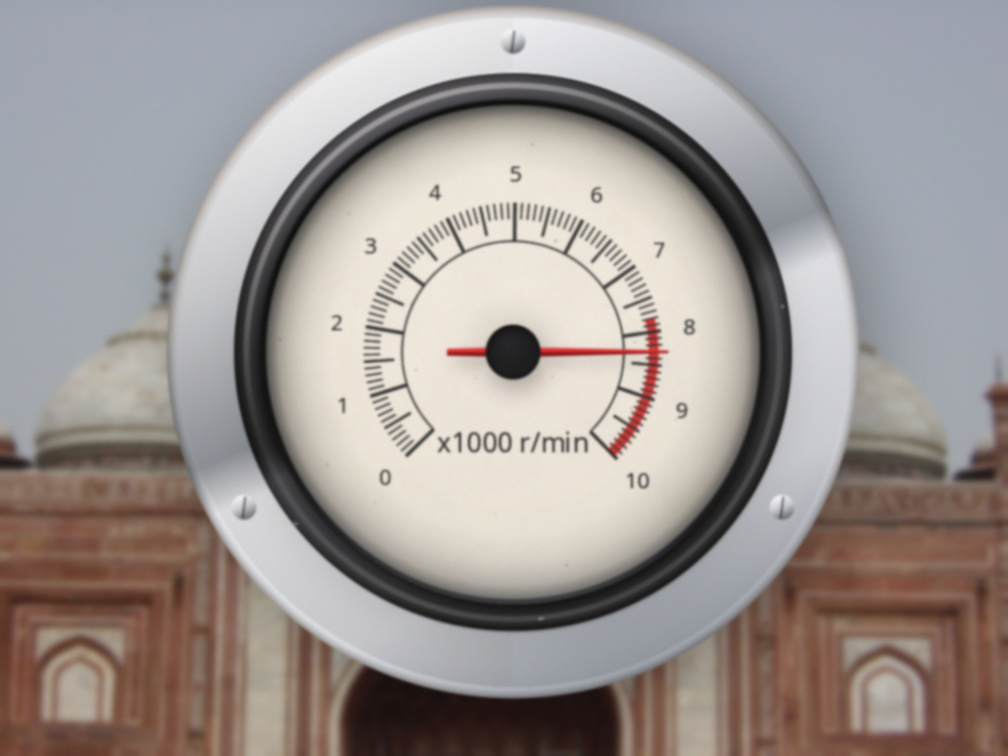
value=8300 unit=rpm
